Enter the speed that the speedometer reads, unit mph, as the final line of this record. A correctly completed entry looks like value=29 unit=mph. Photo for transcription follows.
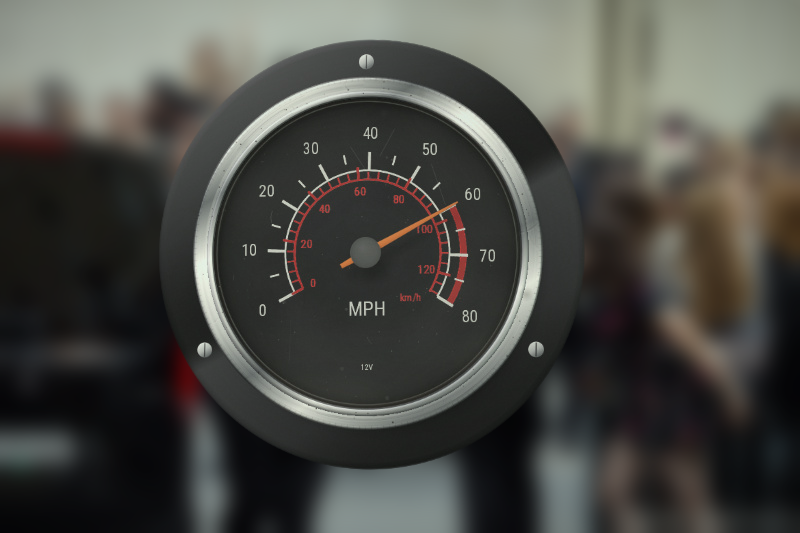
value=60 unit=mph
